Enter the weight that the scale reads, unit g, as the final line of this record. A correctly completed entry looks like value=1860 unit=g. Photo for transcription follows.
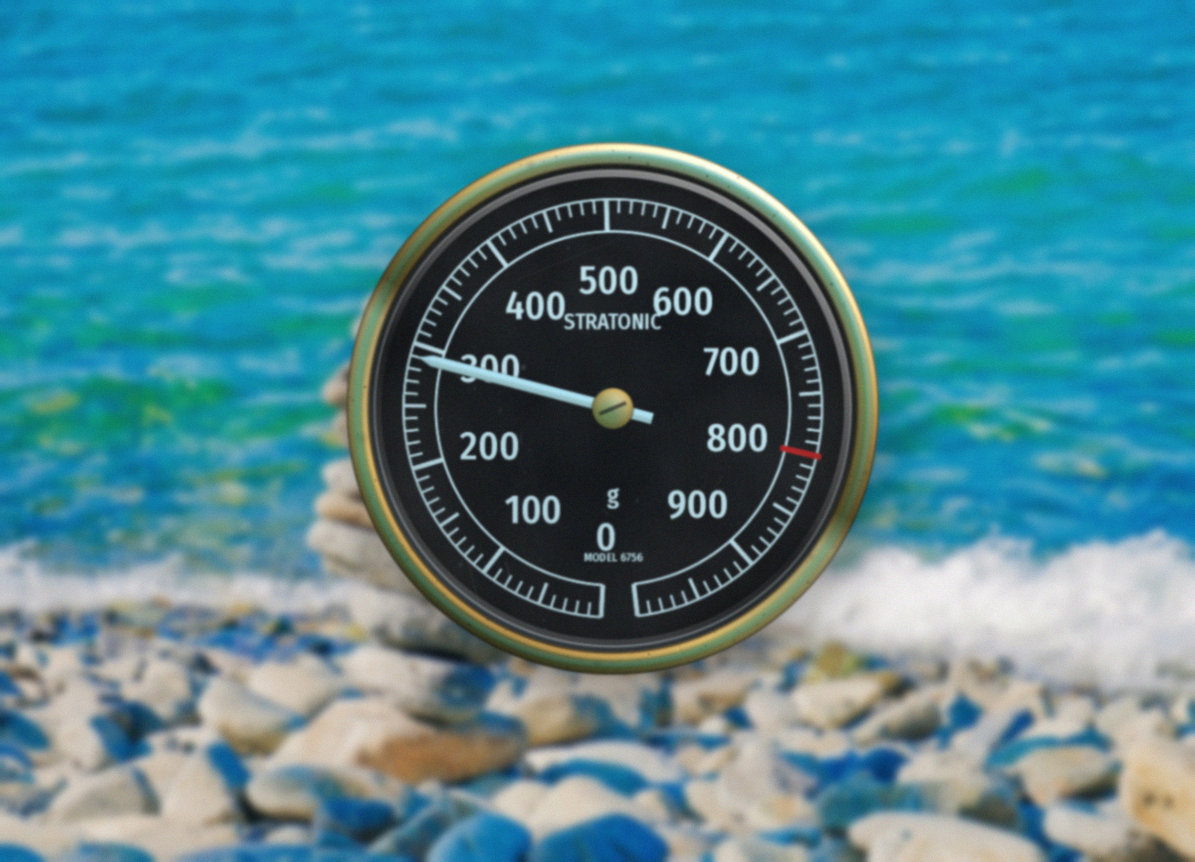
value=290 unit=g
